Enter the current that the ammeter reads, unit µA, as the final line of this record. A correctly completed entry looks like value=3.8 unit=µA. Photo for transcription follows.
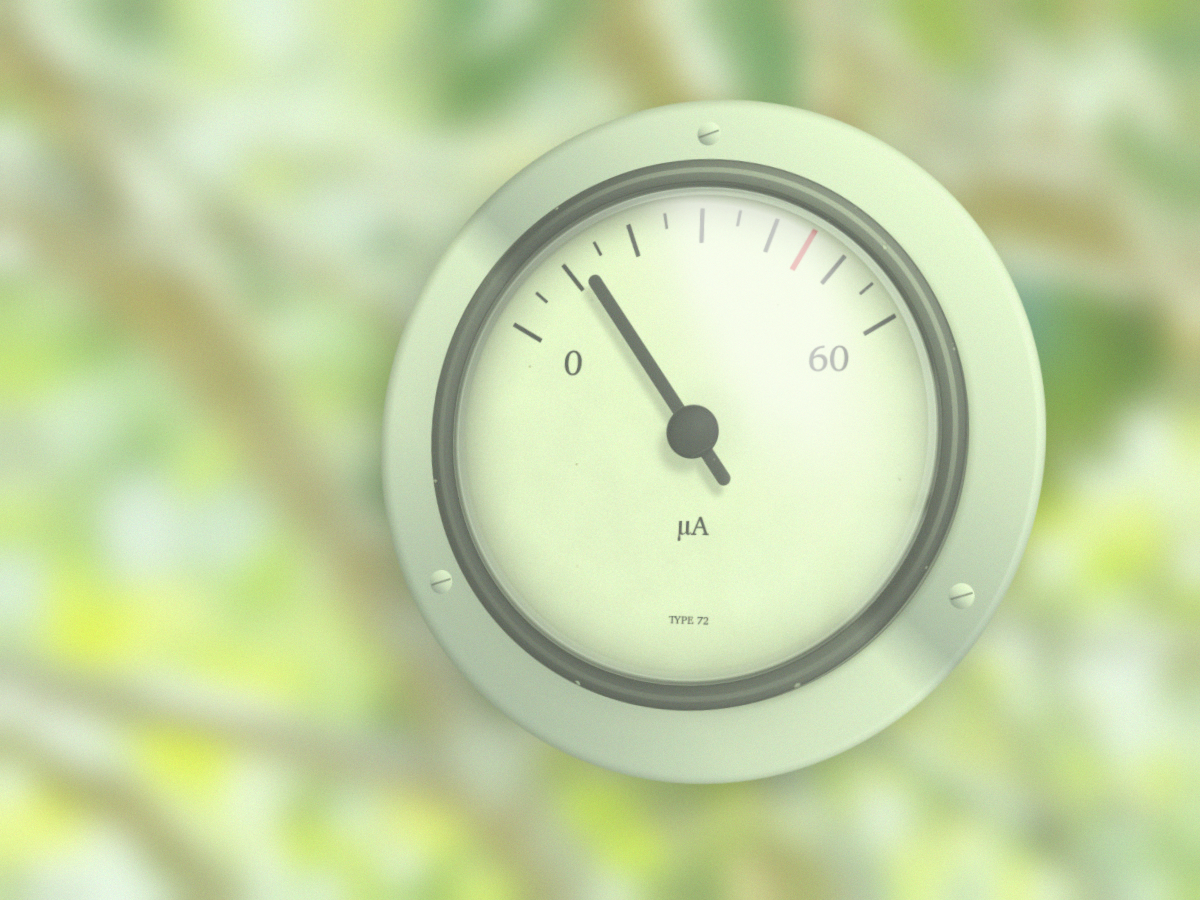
value=12.5 unit=µA
